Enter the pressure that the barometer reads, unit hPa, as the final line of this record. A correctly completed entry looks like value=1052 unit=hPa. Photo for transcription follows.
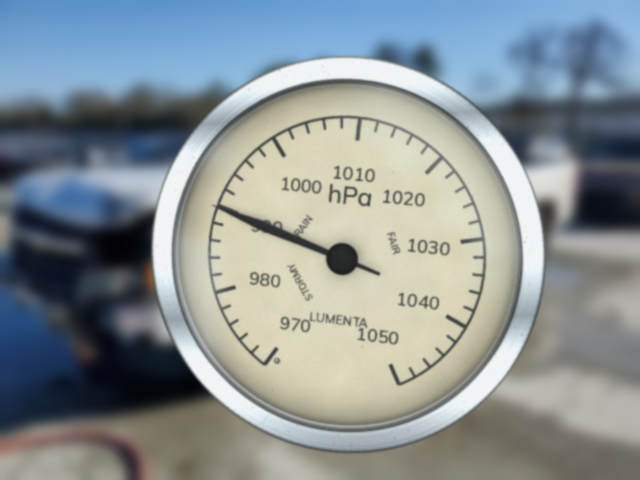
value=990 unit=hPa
